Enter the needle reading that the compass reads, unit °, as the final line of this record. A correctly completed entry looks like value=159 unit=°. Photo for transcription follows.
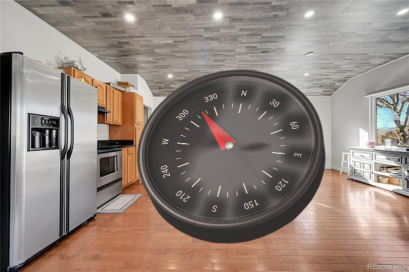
value=315 unit=°
